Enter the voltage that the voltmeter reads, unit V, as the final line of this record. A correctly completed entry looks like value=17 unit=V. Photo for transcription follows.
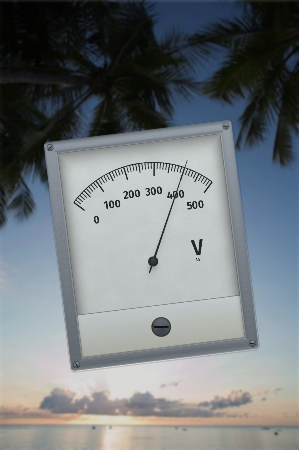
value=400 unit=V
